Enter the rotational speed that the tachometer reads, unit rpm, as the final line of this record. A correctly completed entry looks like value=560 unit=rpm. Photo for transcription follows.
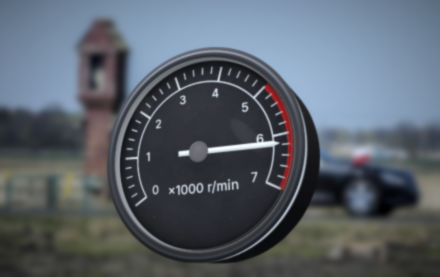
value=6200 unit=rpm
